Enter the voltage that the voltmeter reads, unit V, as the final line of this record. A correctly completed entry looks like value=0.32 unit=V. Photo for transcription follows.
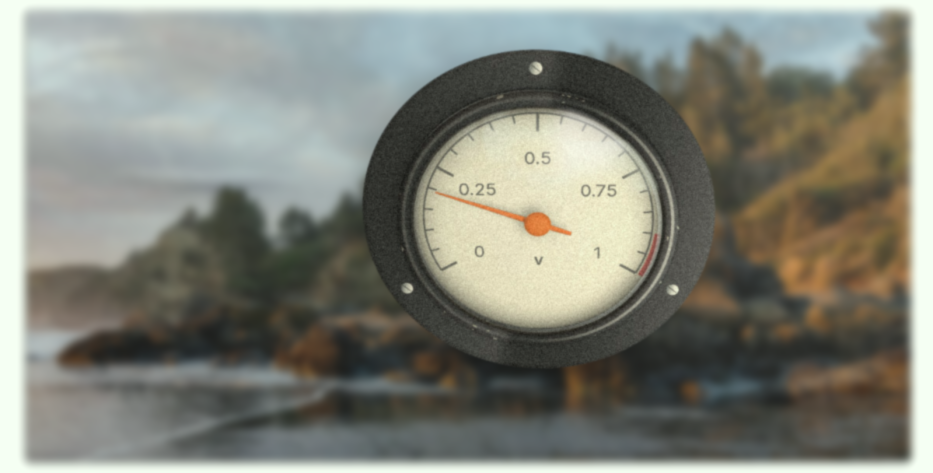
value=0.2 unit=V
